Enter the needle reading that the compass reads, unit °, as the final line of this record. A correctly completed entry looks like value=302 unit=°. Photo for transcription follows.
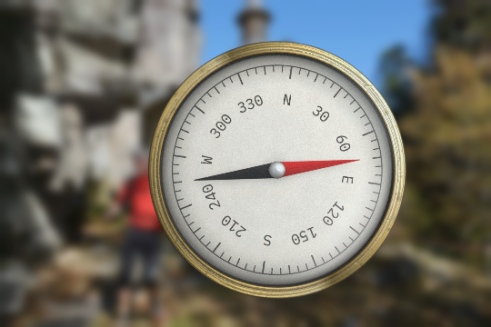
value=75 unit=°
